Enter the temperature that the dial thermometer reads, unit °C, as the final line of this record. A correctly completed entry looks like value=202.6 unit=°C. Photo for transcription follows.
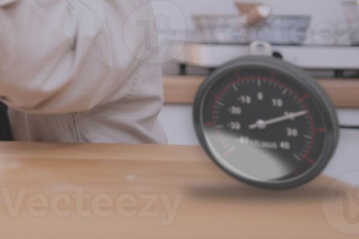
value=20 unit=°C
